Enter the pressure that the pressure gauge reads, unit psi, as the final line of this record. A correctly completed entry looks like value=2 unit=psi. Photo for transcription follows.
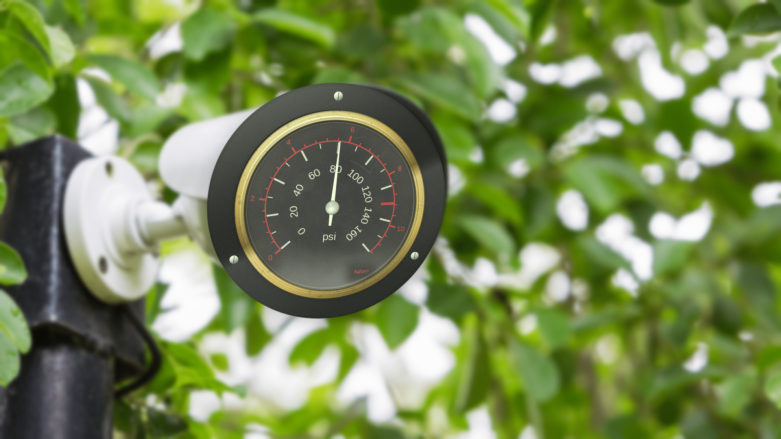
value=80 unit=psi
